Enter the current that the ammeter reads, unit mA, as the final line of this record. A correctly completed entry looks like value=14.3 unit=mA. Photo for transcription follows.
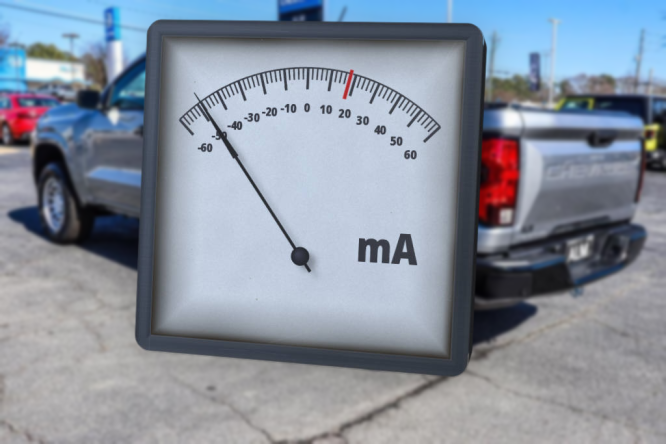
value=-48 unit=mA
